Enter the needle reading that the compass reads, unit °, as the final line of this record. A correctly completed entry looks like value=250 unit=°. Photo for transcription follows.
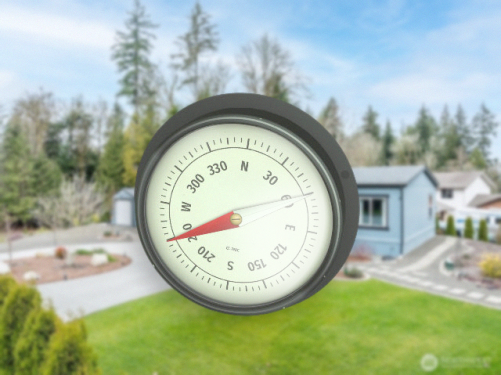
value=240 unit=°
